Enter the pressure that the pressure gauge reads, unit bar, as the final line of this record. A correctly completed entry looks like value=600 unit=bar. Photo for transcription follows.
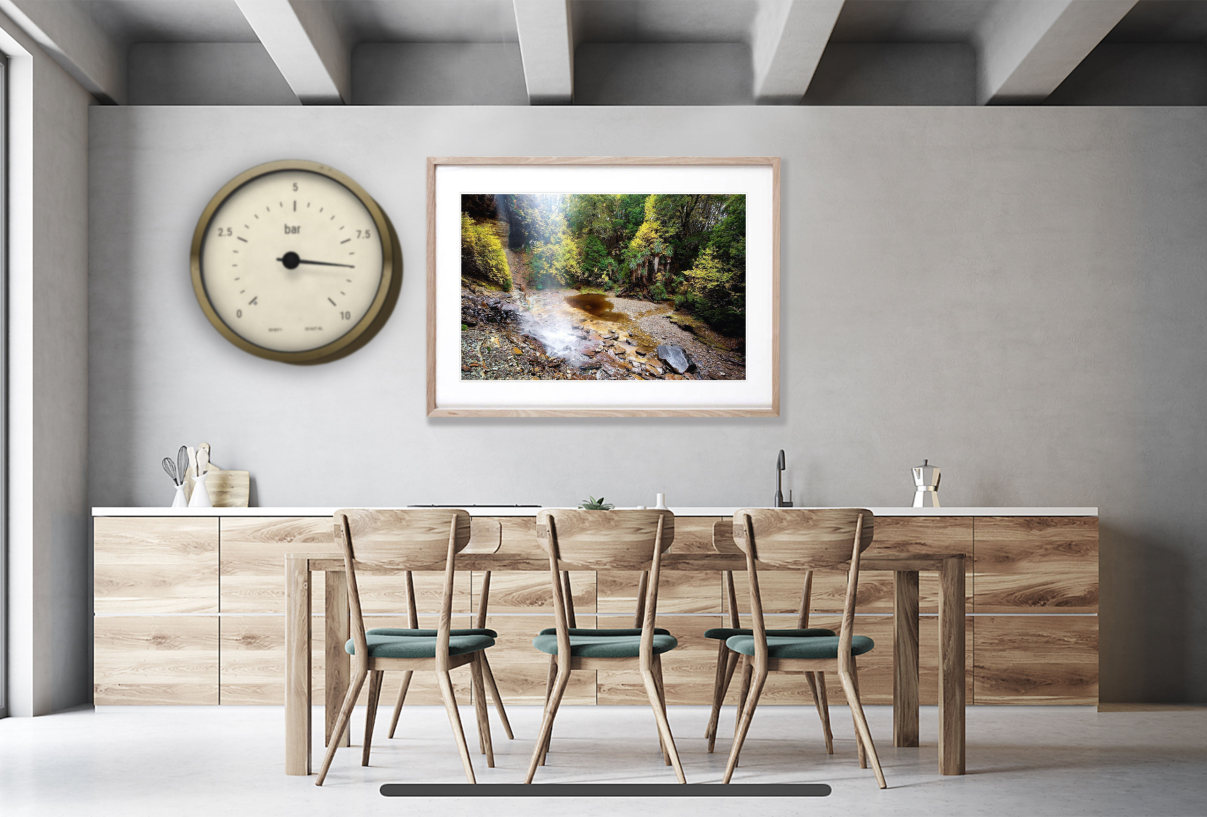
value=8.5 unit=bar
